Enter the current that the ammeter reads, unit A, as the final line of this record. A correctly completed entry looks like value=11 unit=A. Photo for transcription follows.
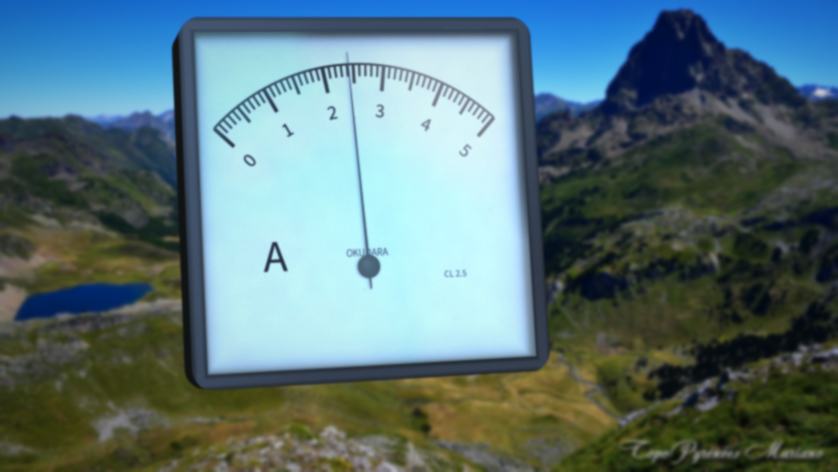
value=2.4 unit=A
